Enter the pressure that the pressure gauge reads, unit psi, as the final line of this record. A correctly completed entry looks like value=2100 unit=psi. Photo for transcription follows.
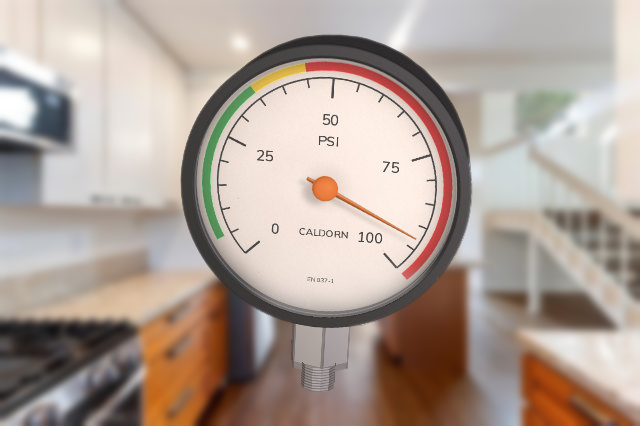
value=92.5 unit=psi
